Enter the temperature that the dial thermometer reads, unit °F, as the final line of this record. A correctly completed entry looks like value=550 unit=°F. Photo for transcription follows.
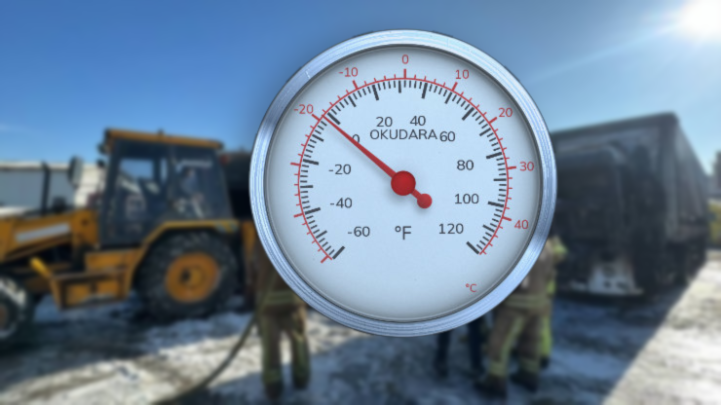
value=-2 unit=°F
